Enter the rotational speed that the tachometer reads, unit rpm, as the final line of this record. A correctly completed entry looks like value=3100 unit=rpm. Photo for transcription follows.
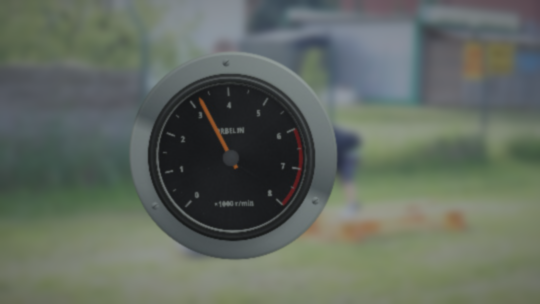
value=3250 unit=rpm
